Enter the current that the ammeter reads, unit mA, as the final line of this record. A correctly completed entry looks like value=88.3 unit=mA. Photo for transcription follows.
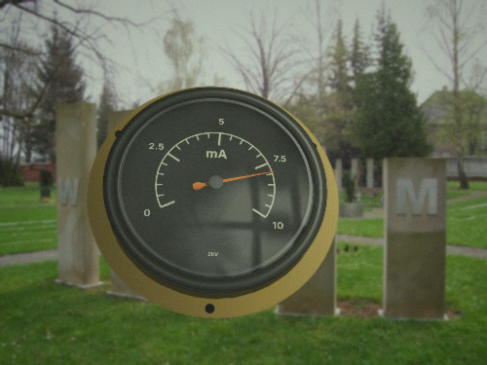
value=8 unit=mA
